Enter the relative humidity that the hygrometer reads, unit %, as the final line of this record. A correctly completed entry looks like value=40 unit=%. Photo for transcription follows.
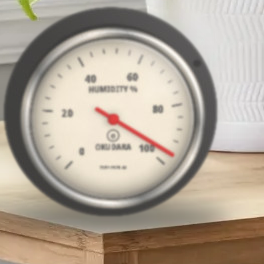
value=96 unit=%
